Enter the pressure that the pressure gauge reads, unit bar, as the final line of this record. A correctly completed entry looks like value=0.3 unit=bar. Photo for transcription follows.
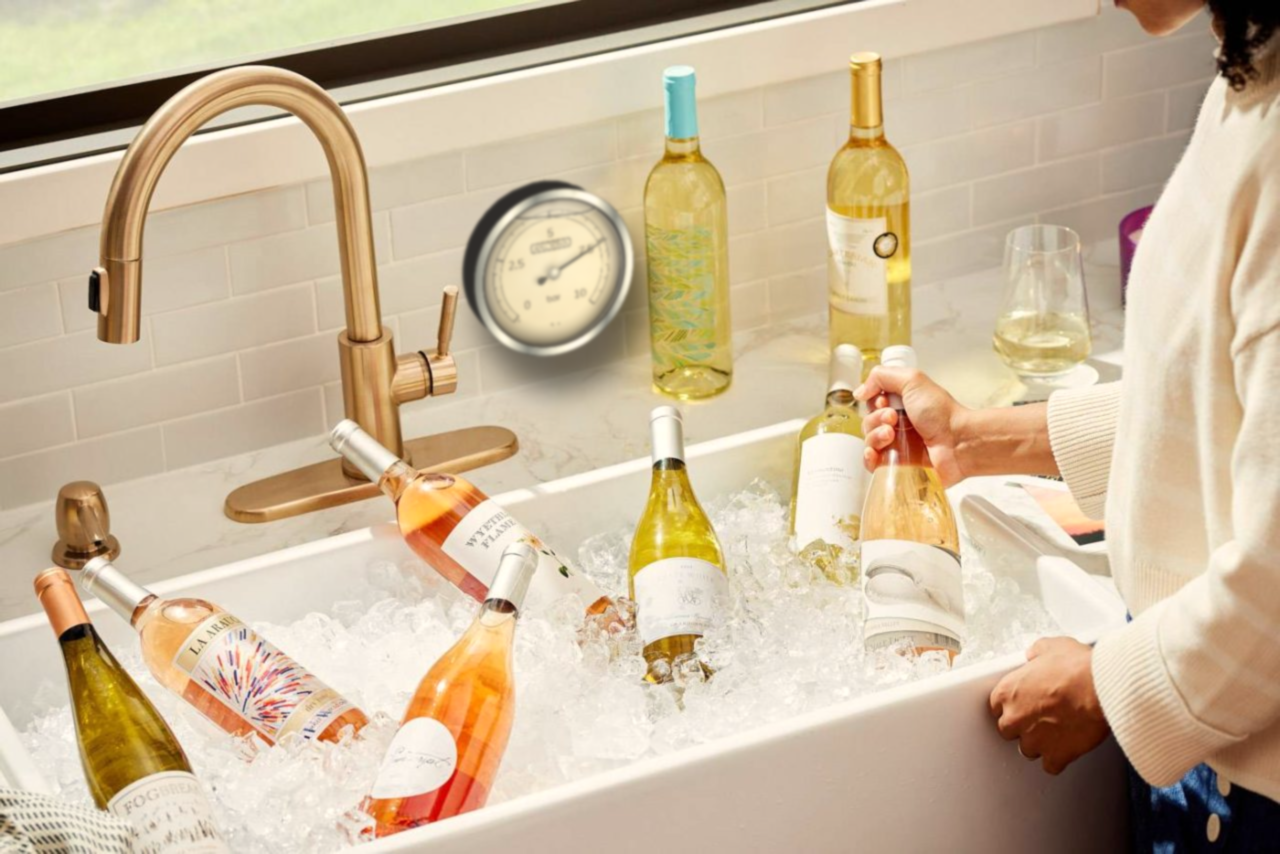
value=7.5 unit=bar
